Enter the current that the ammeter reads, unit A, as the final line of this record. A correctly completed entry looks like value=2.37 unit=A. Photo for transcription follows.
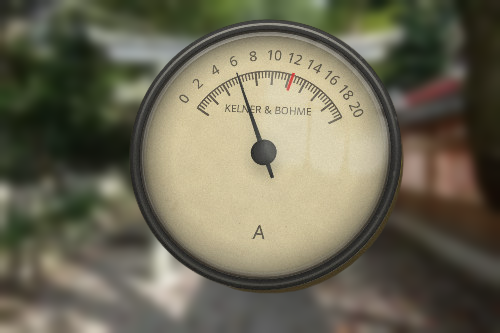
value=6 unit=A
